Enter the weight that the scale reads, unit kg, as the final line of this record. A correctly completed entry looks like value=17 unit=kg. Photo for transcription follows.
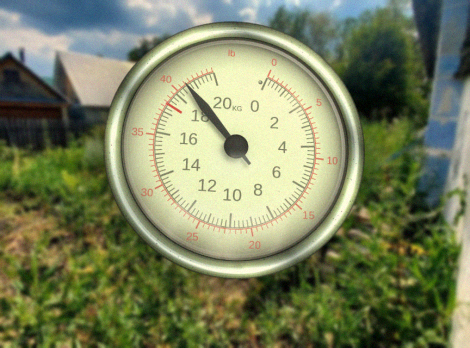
value=18.6 unit=kg
